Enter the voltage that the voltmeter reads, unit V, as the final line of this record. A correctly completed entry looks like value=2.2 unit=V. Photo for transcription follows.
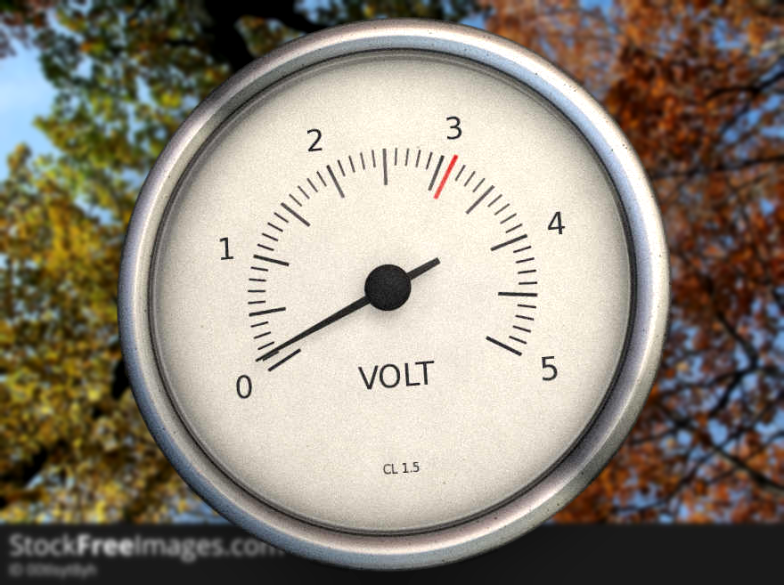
value=0.1 unit=V
